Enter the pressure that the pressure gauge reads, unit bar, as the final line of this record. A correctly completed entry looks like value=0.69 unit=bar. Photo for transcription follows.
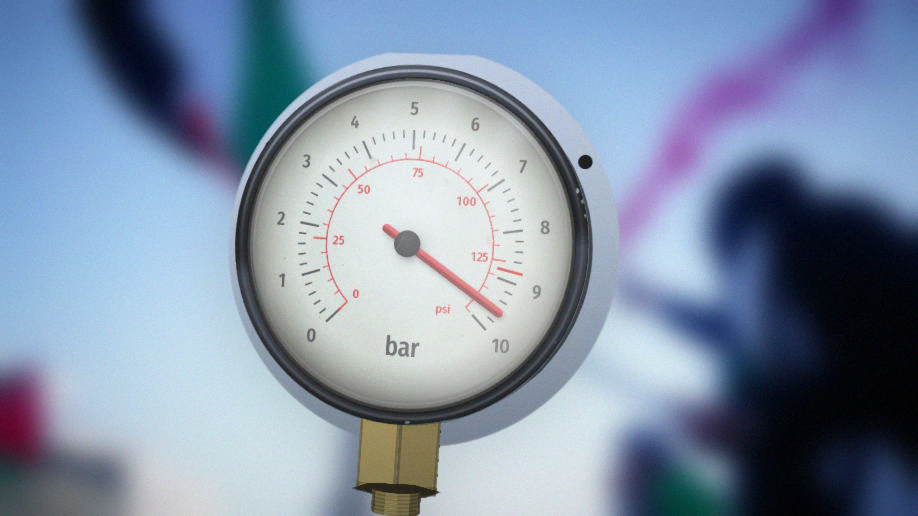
value=9.6 unit=bar
